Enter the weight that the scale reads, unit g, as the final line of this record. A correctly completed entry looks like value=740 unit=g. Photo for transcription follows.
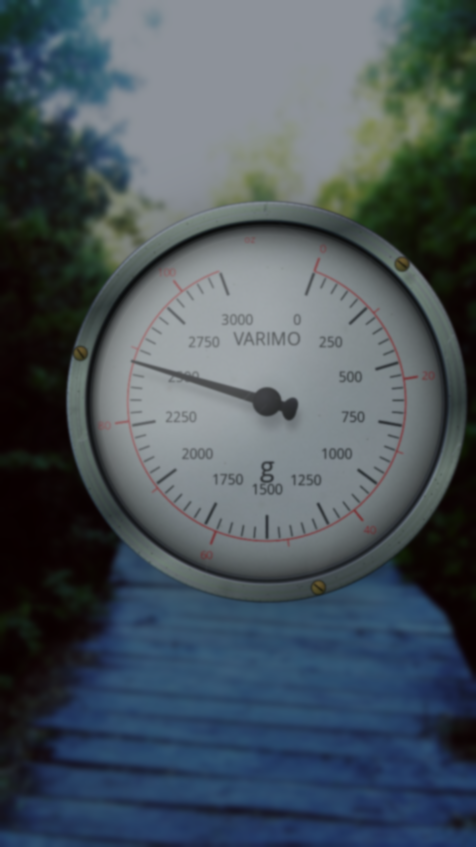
value=2500 unit=g
